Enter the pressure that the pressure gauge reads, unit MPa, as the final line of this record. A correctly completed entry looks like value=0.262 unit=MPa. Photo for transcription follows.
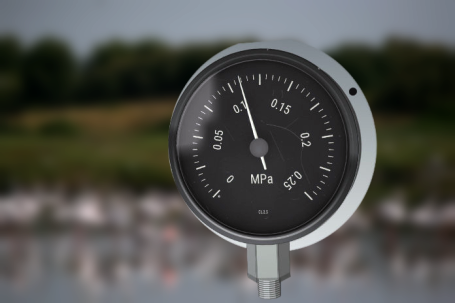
value=0.11 unit=MPa
